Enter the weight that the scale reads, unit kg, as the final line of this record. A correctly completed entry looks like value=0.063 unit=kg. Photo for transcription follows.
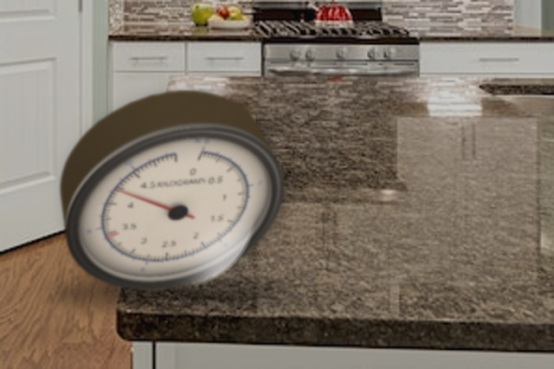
value=4.25 unit=kg
